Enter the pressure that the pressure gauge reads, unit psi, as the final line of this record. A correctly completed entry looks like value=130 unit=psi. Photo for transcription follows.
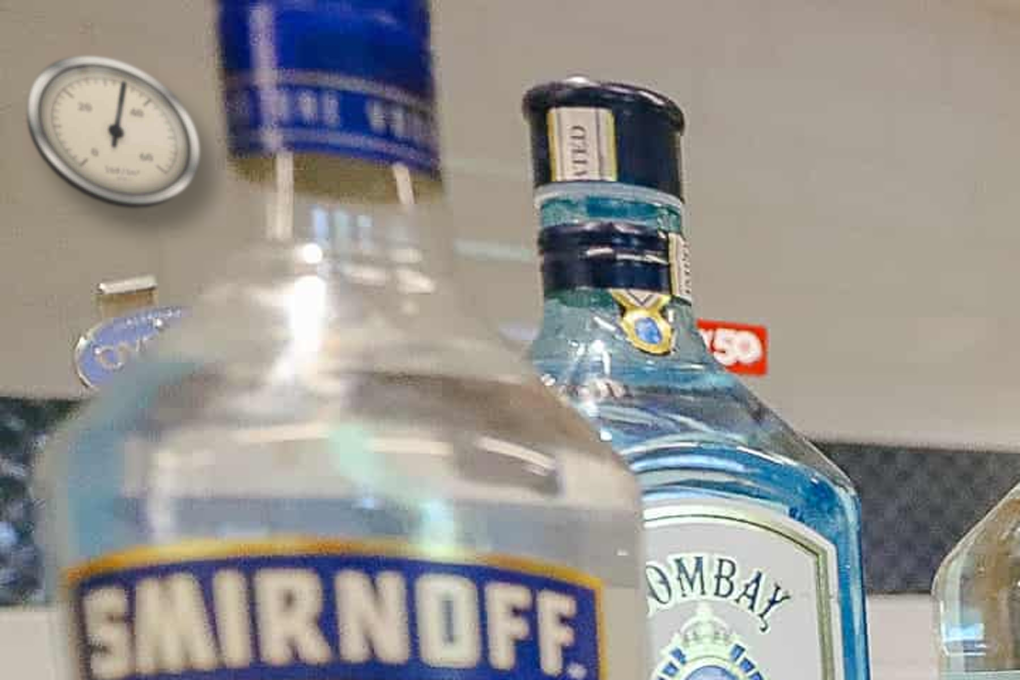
value=34 unit=psi
